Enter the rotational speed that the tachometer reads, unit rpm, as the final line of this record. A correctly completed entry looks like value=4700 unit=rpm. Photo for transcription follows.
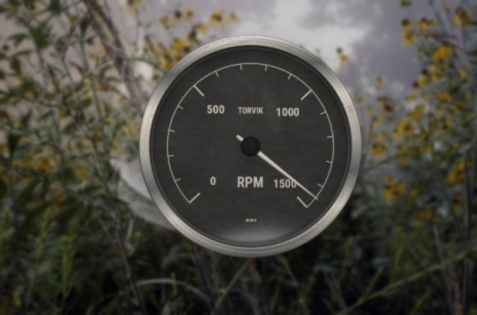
value=1450 unit=rpm
